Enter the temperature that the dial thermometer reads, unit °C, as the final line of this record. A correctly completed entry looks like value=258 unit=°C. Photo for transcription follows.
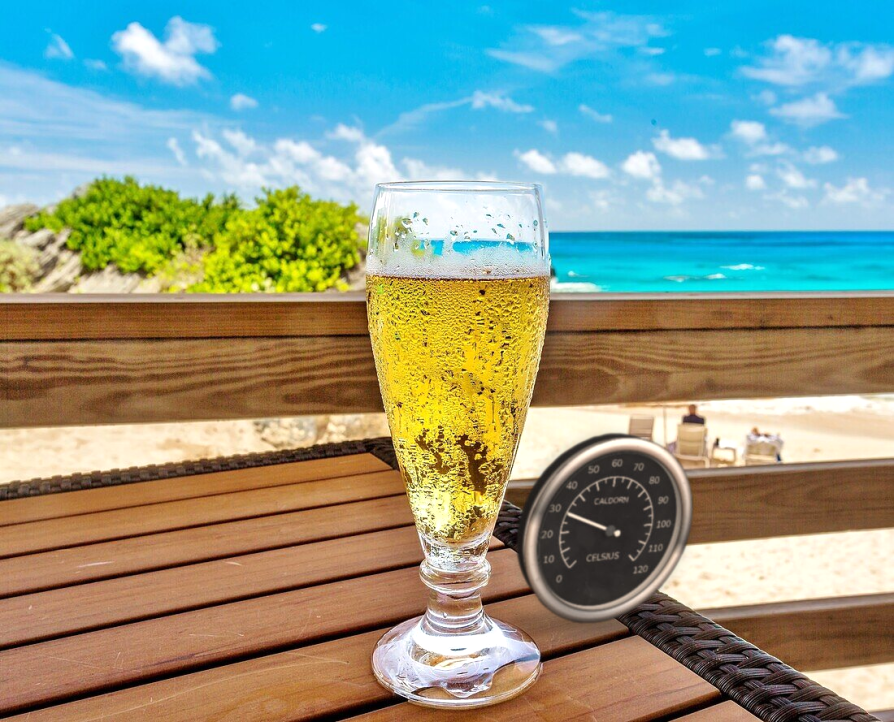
value=30 unit=°C
